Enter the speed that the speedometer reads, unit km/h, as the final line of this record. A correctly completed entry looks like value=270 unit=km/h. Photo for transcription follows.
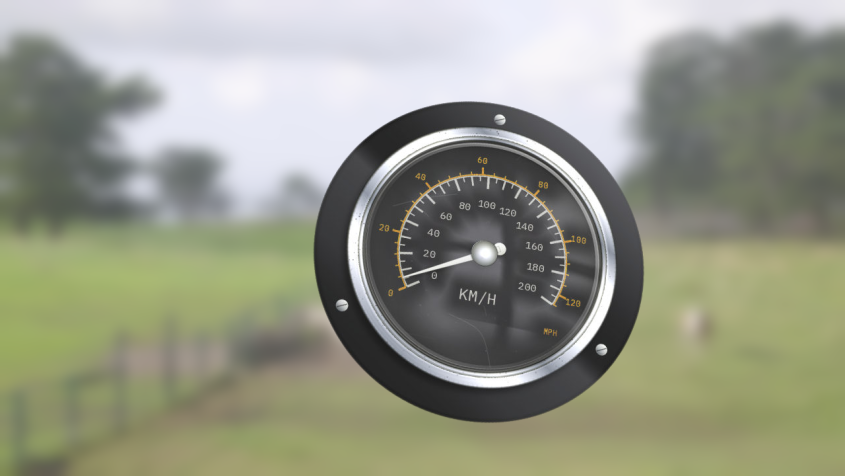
value=5 unit=km/h
